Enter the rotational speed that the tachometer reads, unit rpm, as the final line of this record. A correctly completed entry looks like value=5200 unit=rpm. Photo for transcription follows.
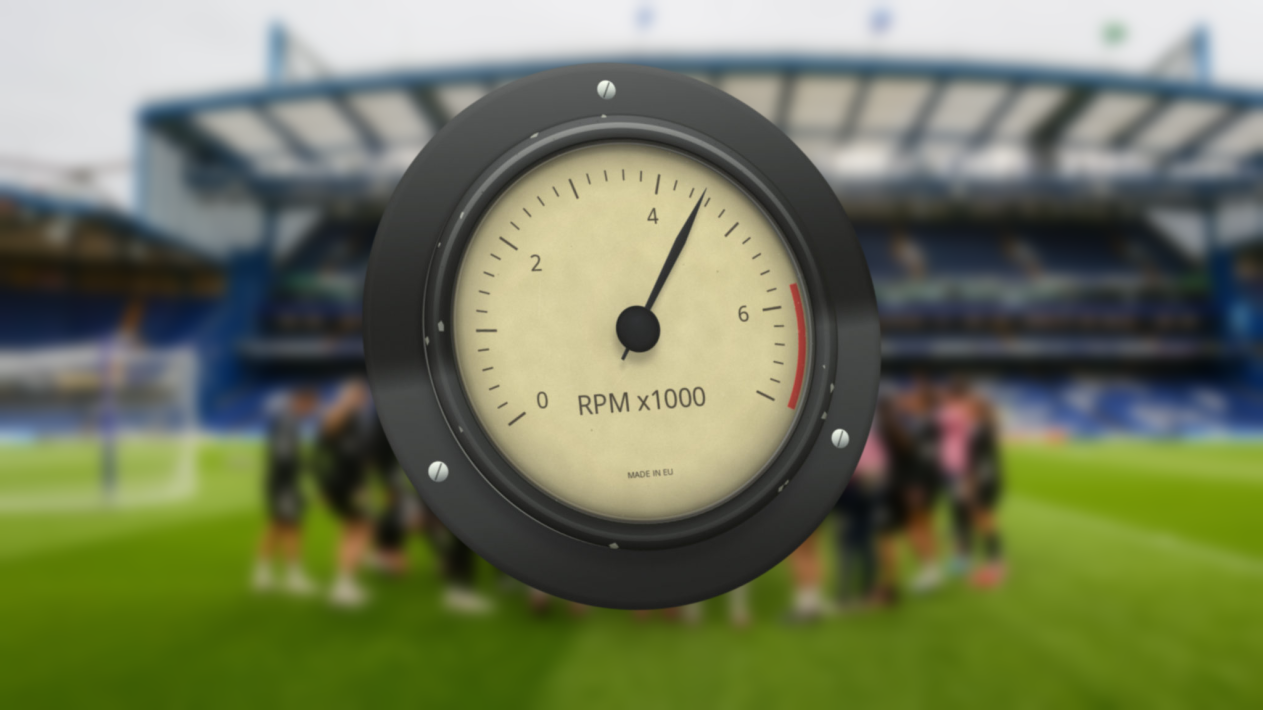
value=4500 unit=rpm
